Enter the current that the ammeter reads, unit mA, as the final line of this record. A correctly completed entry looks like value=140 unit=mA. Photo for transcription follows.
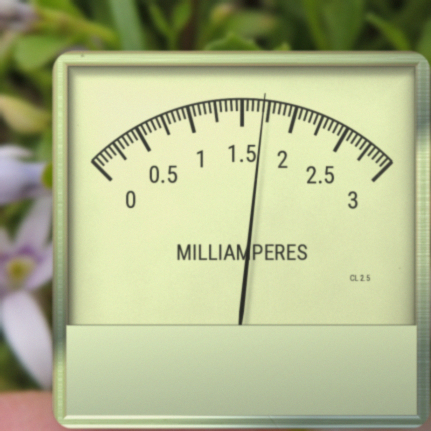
value=1.7 unit=mA
